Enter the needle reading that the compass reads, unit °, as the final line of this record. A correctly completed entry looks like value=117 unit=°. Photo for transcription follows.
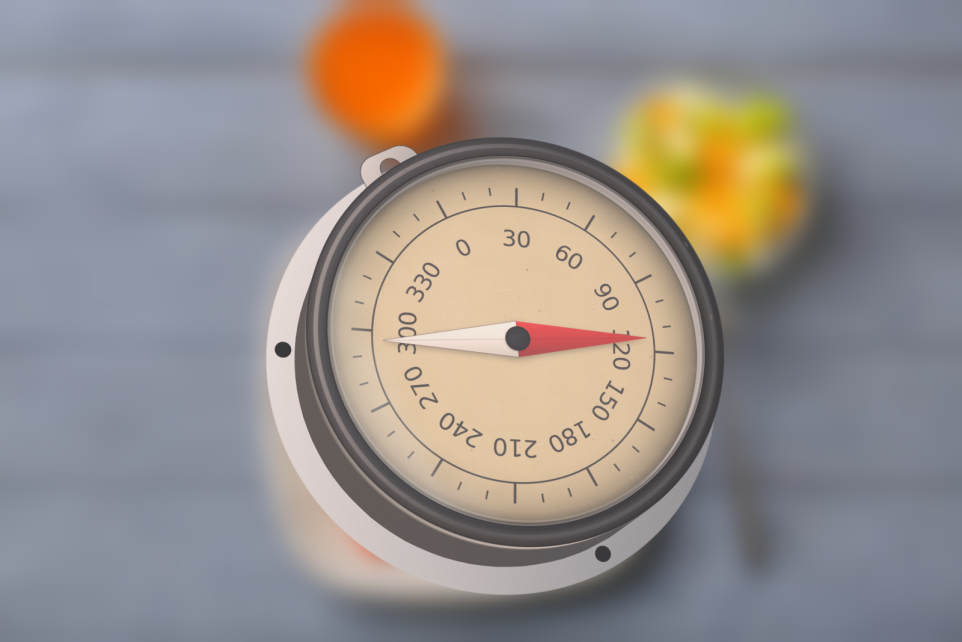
value=115 unit=°
